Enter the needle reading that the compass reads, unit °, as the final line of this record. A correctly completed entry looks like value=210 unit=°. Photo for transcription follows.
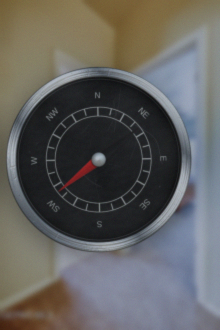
value=232.5 unit=°
